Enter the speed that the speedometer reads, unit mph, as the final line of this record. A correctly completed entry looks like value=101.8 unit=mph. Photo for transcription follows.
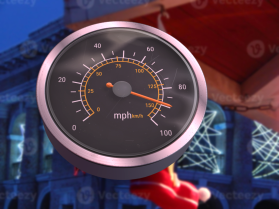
value=90 unit=mph
